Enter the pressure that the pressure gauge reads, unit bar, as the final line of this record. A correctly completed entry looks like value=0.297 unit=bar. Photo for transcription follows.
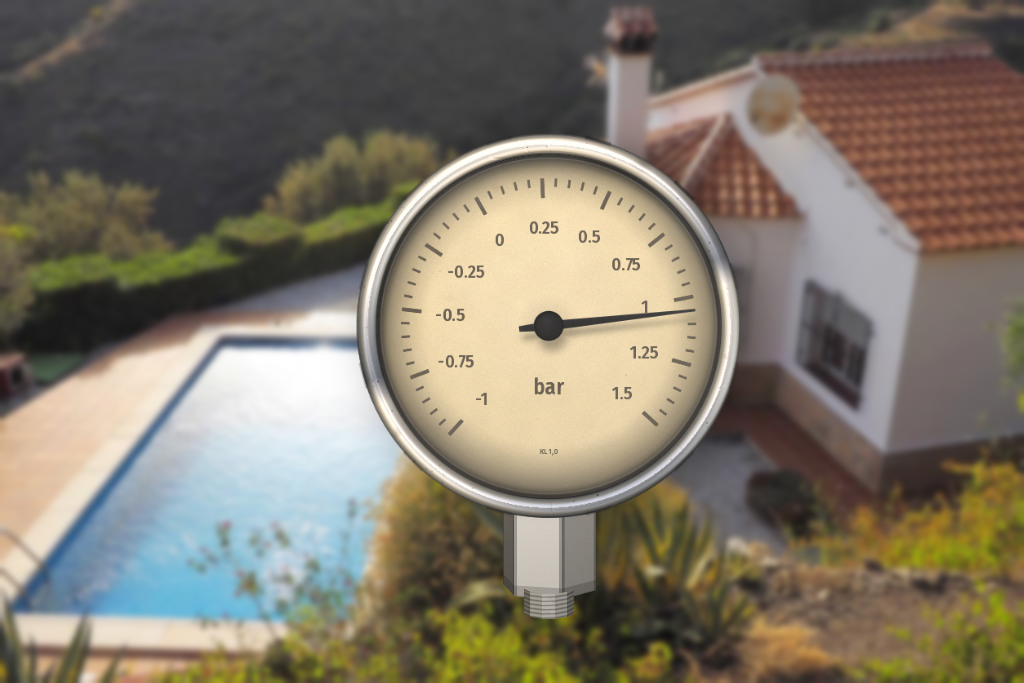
value=1.05 unit=bar
